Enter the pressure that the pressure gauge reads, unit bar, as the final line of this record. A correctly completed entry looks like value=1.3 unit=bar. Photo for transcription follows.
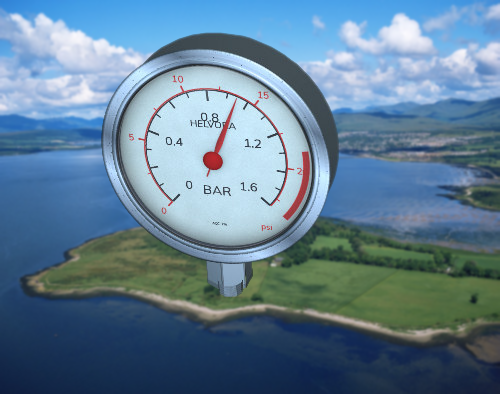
value=0.95 unit=bar
